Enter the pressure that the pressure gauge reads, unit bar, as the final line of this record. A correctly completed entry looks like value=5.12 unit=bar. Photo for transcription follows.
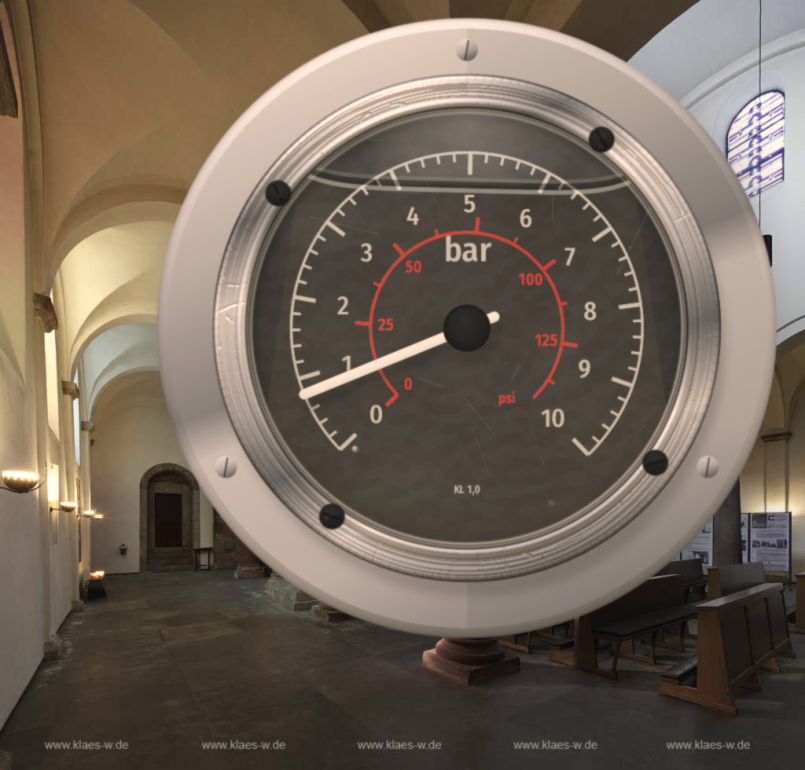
value=0.8 unit=bar
